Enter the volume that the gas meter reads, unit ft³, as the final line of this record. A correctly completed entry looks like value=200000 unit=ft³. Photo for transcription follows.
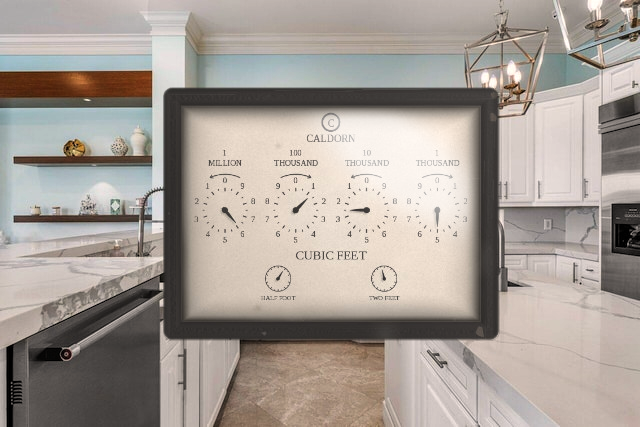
value=612500 unit=ft³
